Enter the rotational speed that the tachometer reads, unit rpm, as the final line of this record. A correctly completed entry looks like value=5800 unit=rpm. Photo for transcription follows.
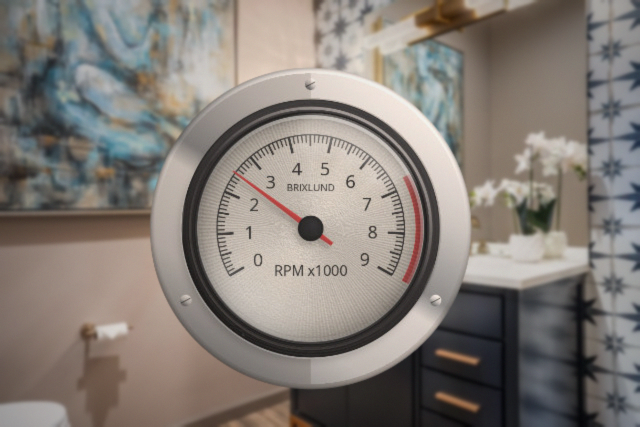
value=2500 unit=rpm
